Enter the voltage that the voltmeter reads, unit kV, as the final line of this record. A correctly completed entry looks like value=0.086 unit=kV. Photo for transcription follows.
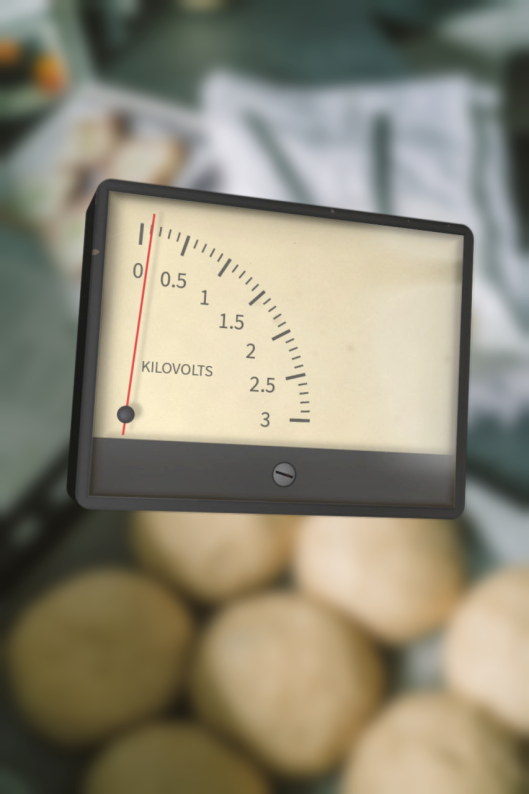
value=0.1 unit=kV
